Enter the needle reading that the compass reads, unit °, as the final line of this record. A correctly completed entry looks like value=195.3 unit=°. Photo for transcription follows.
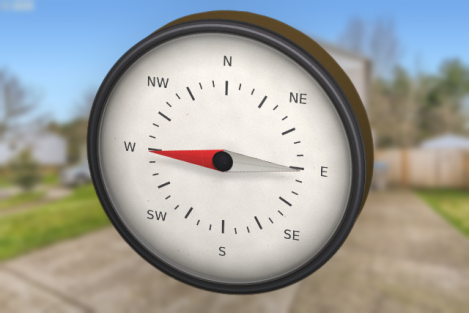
value=270 unit=°
